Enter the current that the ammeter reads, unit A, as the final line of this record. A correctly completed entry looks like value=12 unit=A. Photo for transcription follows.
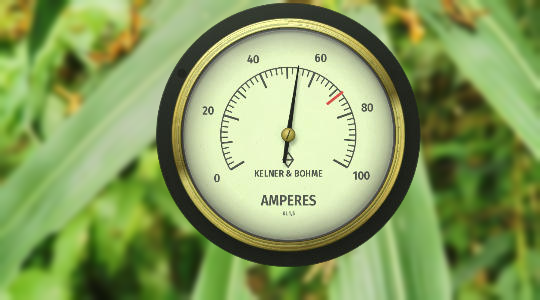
value=54 unit=A
